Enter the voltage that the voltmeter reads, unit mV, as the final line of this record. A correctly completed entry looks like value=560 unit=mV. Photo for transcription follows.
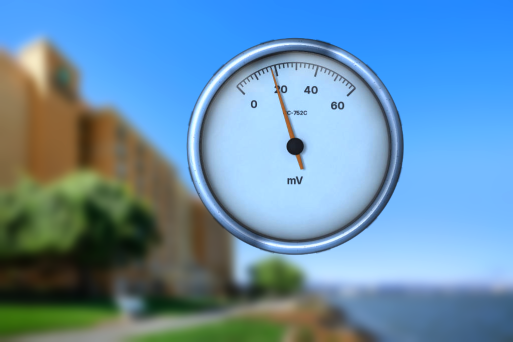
value=18 unit=mV
